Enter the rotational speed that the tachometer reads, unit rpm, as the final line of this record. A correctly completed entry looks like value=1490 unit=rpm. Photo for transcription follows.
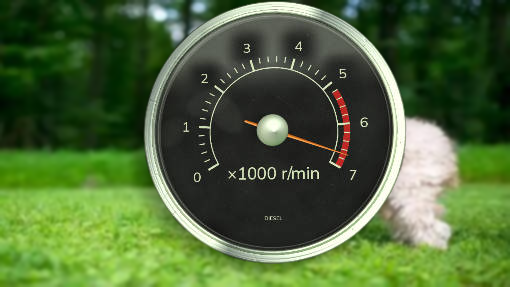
value=6700 unit=rpm
